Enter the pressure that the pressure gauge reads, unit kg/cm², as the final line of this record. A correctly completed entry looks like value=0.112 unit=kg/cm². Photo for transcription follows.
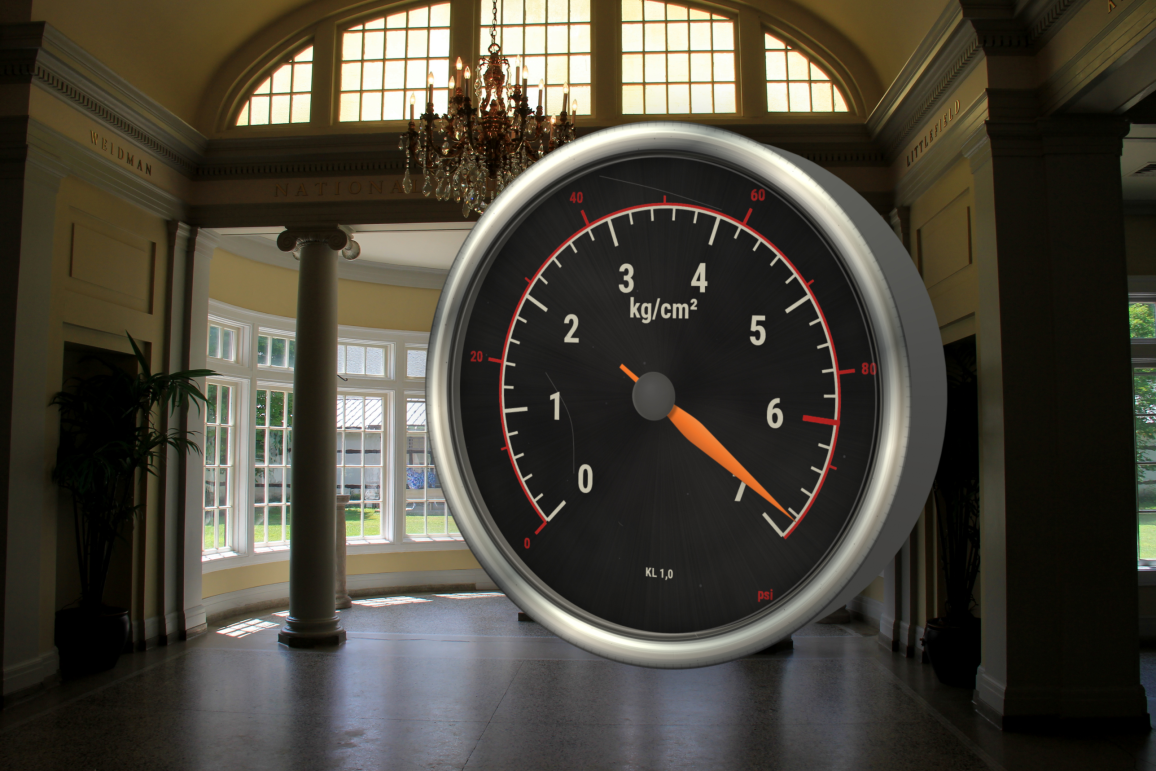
value=6.8 unit=kg/cm²
